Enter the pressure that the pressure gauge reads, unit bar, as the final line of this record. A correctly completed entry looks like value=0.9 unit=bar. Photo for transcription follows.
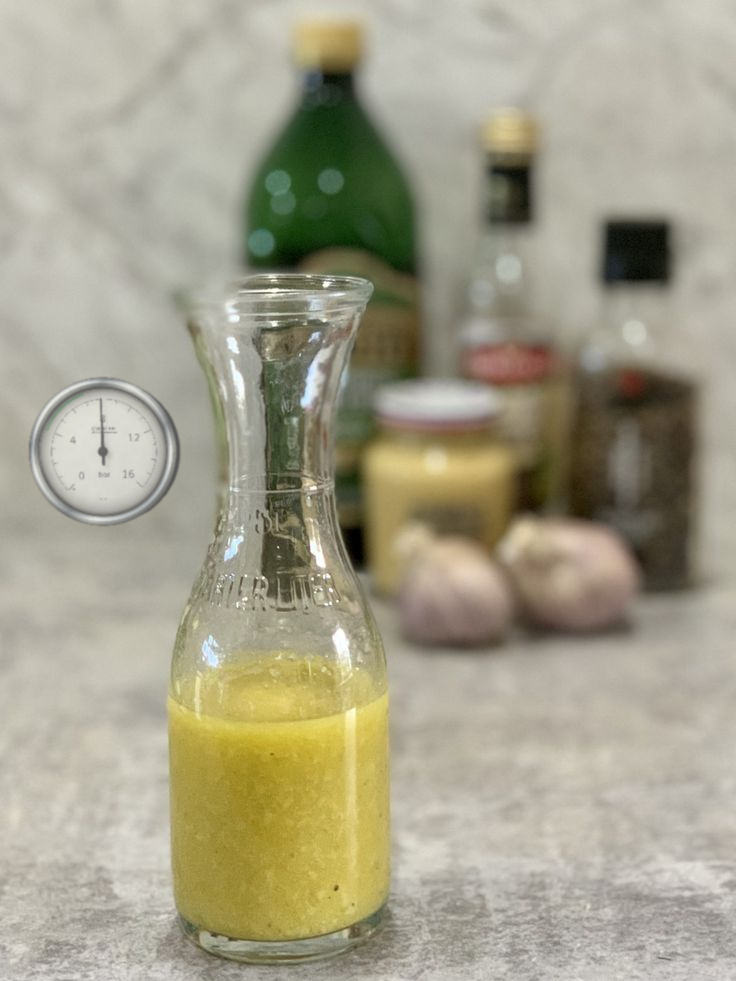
value=8 unit=bar
